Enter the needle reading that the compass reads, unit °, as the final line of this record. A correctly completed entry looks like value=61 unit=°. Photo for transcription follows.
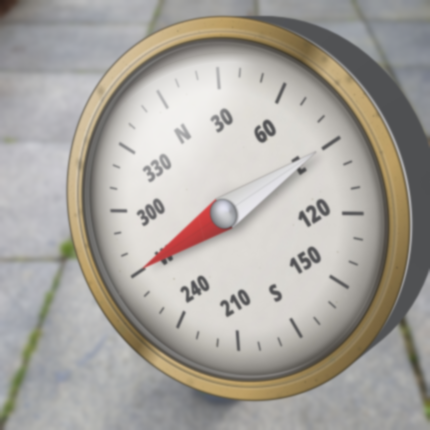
value=270 unit=°
